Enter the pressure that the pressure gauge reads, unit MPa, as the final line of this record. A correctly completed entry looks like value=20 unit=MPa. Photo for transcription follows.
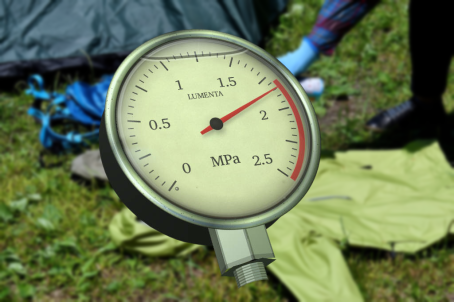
value=1.85 unit=MPa
